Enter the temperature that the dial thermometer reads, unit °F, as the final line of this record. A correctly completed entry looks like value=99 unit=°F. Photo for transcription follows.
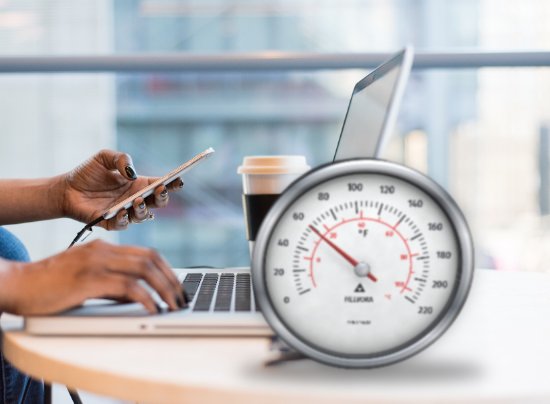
value=60 unit=°F
